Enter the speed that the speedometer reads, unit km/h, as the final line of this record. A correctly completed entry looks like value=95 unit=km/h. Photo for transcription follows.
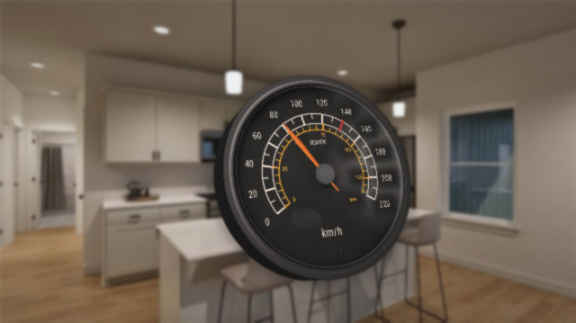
value=80 unit=km/h
